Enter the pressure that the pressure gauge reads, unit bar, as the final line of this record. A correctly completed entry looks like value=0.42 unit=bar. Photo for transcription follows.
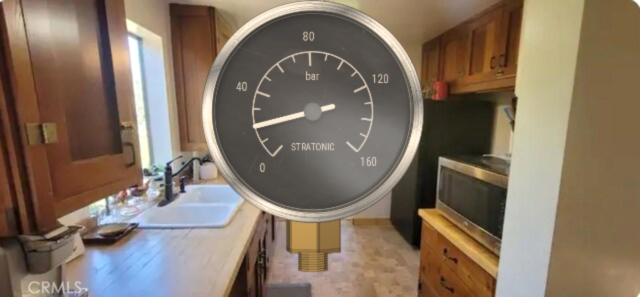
value=20 unit=bar
